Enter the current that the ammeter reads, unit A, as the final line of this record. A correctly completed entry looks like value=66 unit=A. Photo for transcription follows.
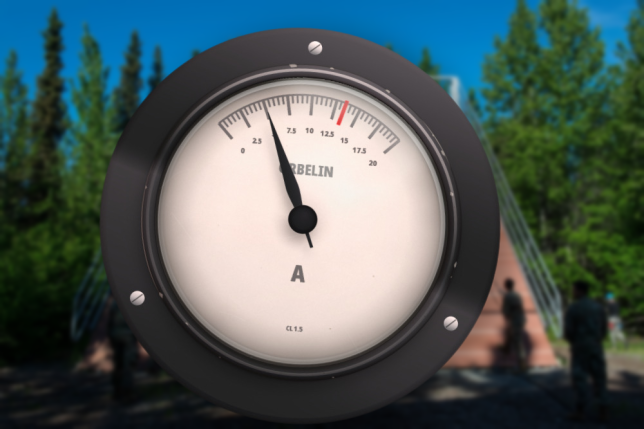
value=5 unit=A
